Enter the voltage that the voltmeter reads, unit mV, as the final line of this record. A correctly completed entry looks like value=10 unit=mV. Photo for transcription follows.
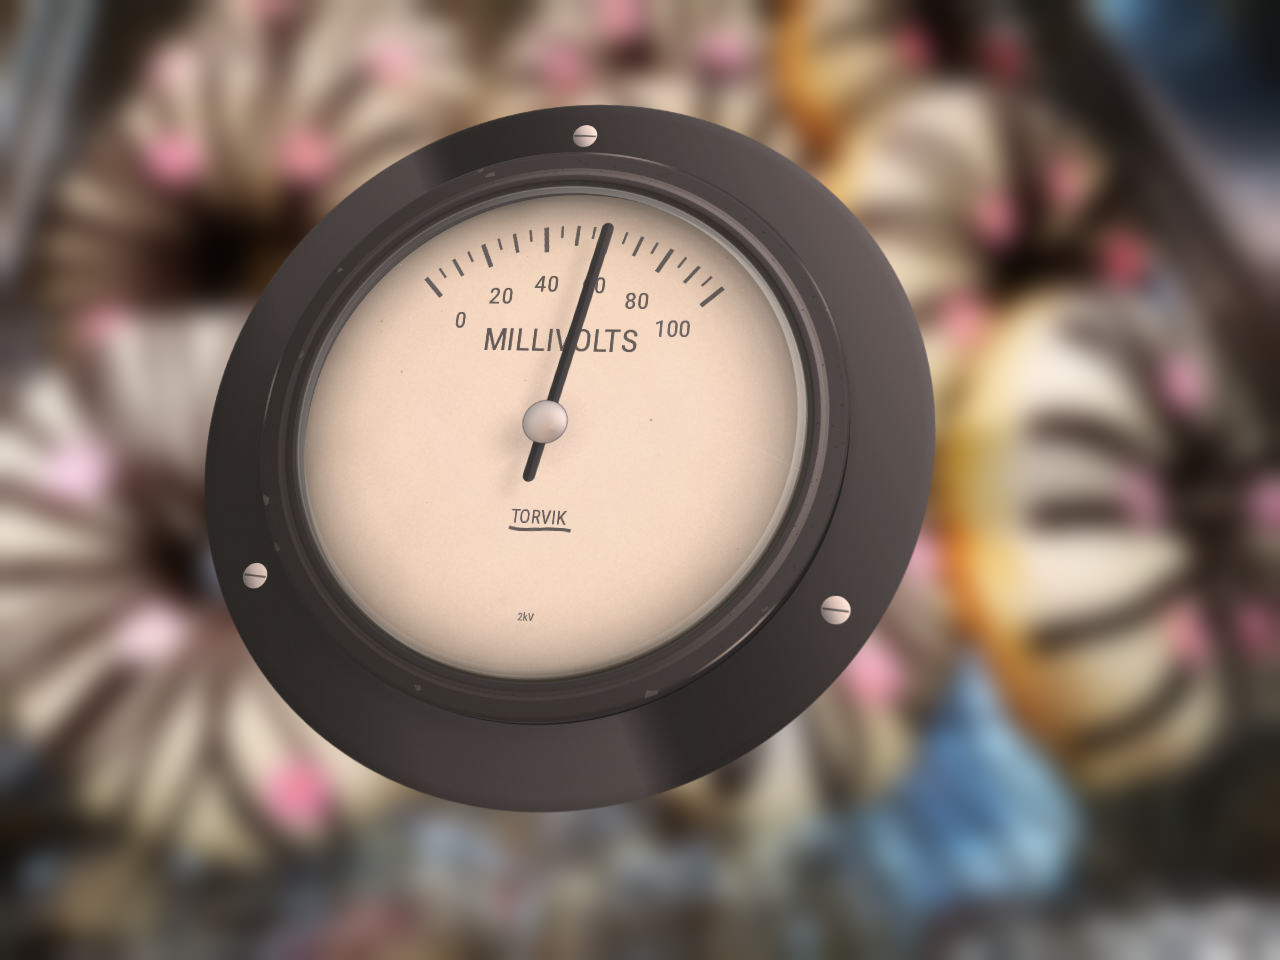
value=60 unit=mV
